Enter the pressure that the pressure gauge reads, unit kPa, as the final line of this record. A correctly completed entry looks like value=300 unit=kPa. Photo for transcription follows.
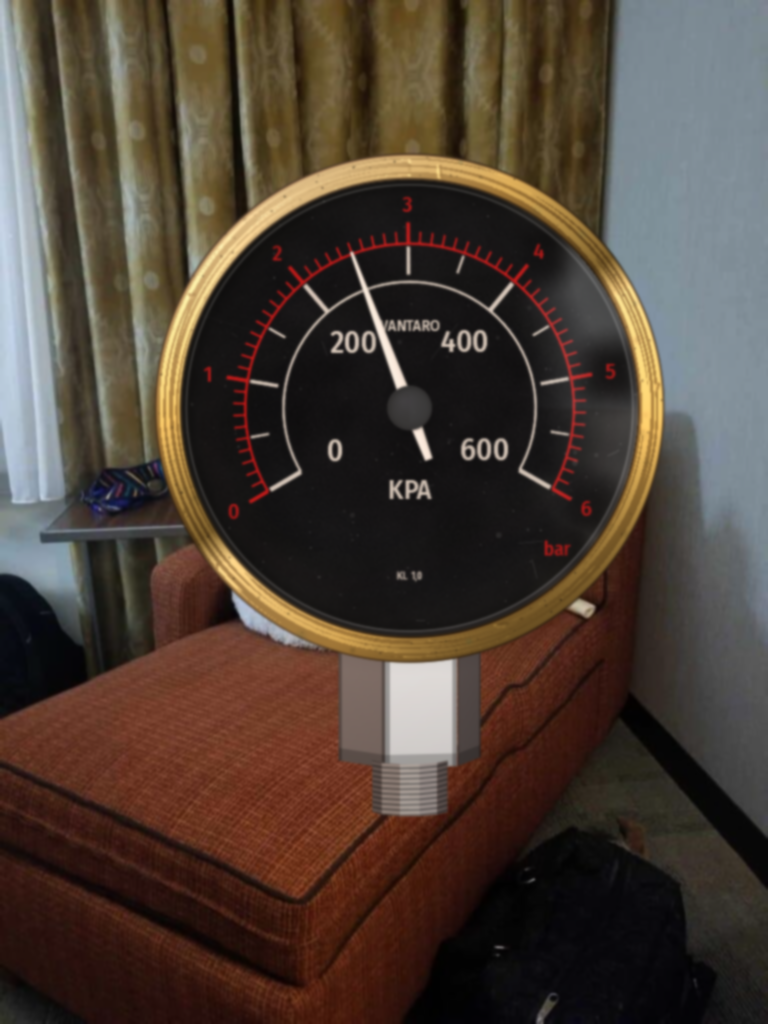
value=250 unit=kPa
